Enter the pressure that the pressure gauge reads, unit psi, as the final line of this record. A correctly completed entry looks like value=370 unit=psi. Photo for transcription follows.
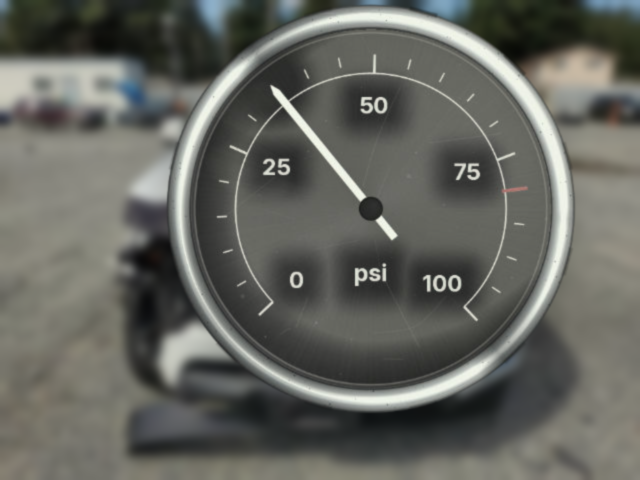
value=35 unit=psi
